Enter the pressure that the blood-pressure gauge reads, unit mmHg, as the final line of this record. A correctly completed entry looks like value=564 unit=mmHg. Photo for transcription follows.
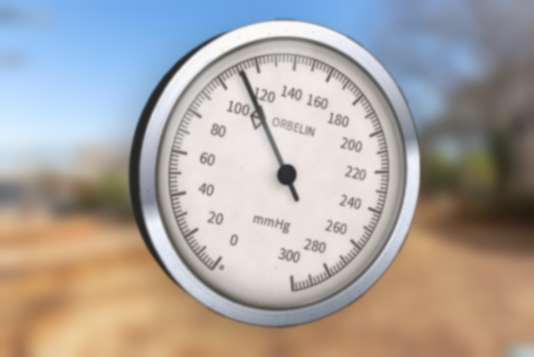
value=110 unit=mmHg
